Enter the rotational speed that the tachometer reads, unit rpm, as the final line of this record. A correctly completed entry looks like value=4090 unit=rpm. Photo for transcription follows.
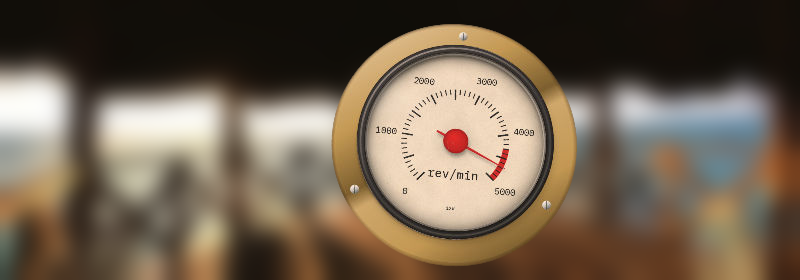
value=4700 unit=rpm
